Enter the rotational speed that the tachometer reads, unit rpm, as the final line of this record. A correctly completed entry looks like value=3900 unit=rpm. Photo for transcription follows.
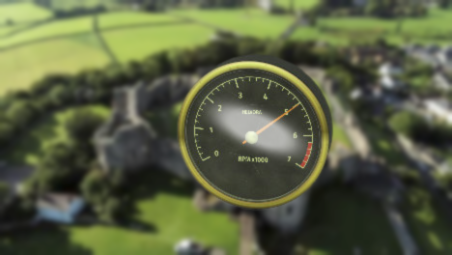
value=5000 unit=rpm
